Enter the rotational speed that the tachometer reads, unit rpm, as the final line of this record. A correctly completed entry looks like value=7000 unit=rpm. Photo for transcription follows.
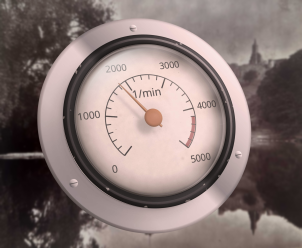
value=1800 unit=rpm
